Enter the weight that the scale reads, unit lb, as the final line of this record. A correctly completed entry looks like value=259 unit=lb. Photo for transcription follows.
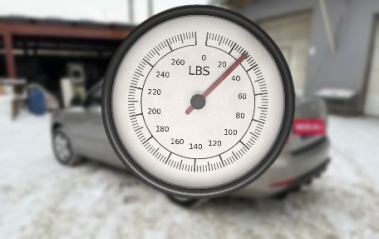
value=30 unit=lb
